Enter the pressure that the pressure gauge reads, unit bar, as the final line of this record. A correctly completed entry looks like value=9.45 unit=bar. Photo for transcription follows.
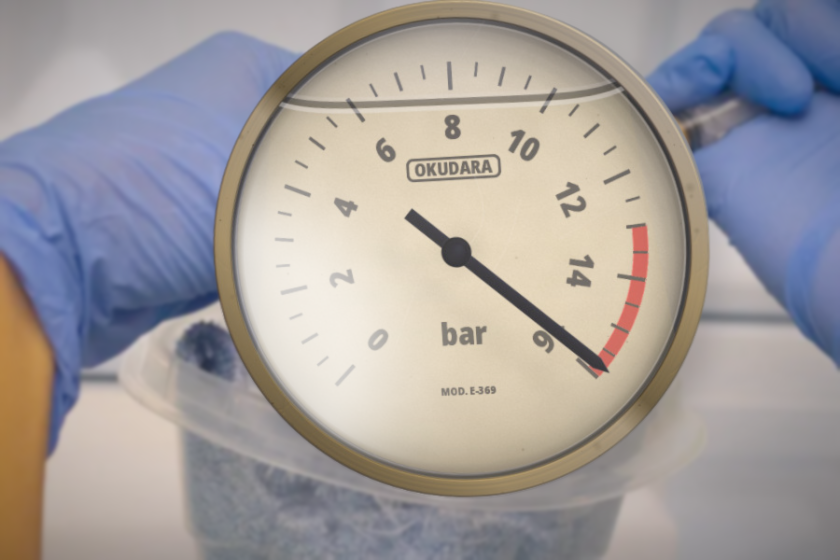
value=15.75 unit=bar
